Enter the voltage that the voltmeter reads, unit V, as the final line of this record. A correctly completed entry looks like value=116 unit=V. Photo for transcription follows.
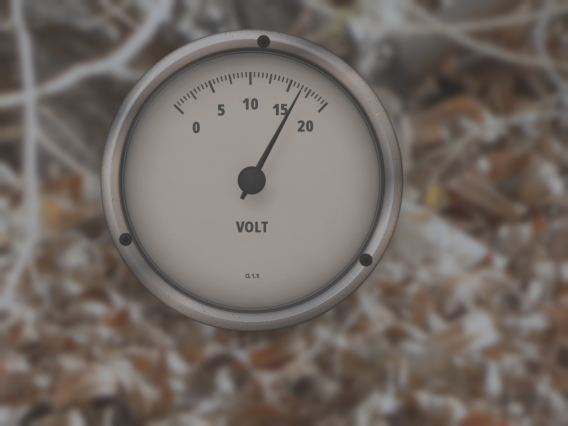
value=16.5 unit=V
